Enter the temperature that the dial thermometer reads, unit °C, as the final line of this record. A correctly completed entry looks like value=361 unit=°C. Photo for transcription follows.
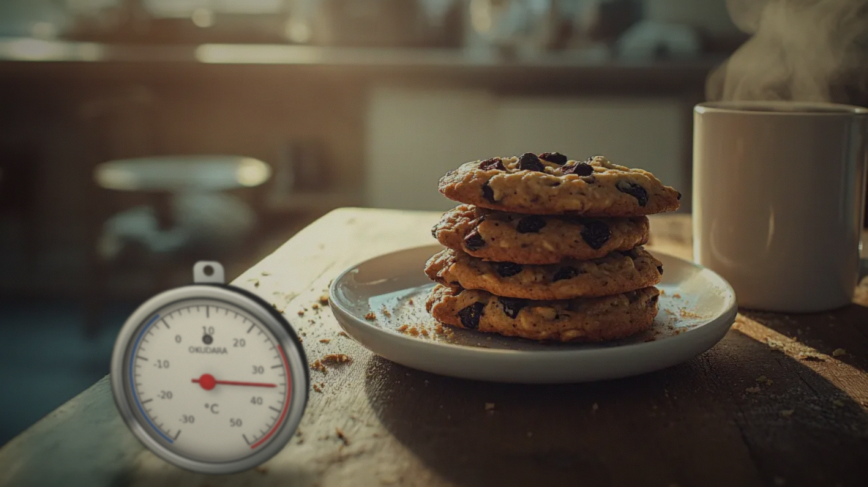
value=34 unit=°C
